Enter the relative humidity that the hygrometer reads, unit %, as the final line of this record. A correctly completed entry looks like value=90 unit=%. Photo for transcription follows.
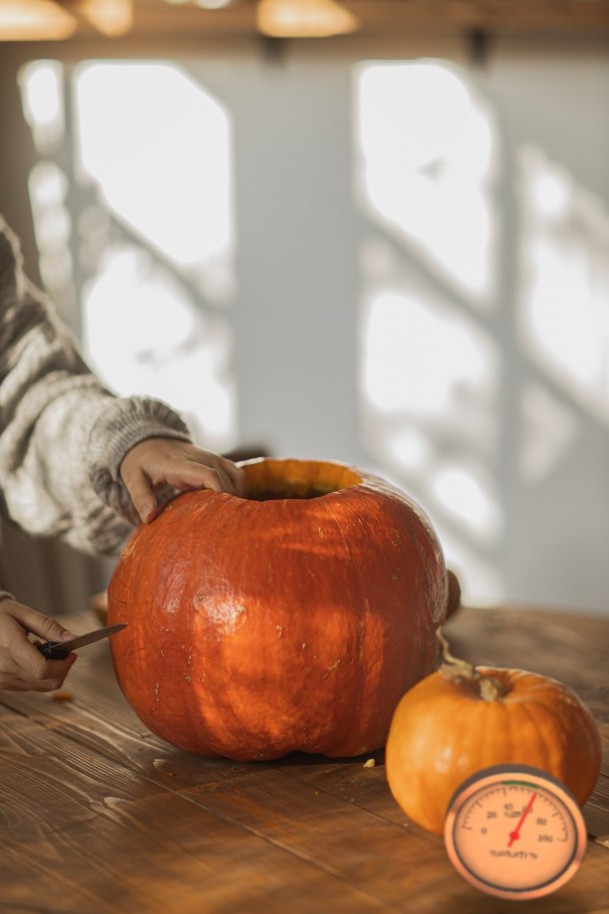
value=60 unit=%
